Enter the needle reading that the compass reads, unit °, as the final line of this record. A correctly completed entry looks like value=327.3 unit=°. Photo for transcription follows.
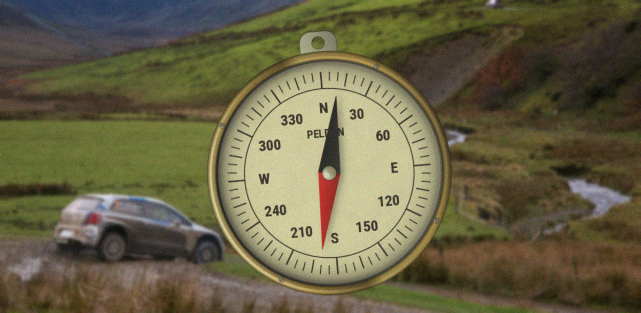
value=190 unit=°
